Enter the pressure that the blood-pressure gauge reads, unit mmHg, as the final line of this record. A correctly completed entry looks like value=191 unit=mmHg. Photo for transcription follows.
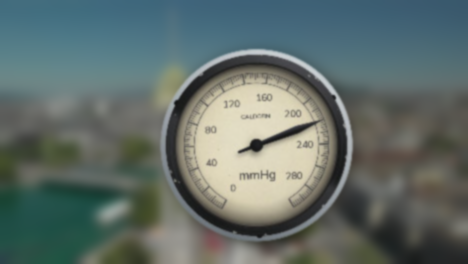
value=220 unit=mmHg
